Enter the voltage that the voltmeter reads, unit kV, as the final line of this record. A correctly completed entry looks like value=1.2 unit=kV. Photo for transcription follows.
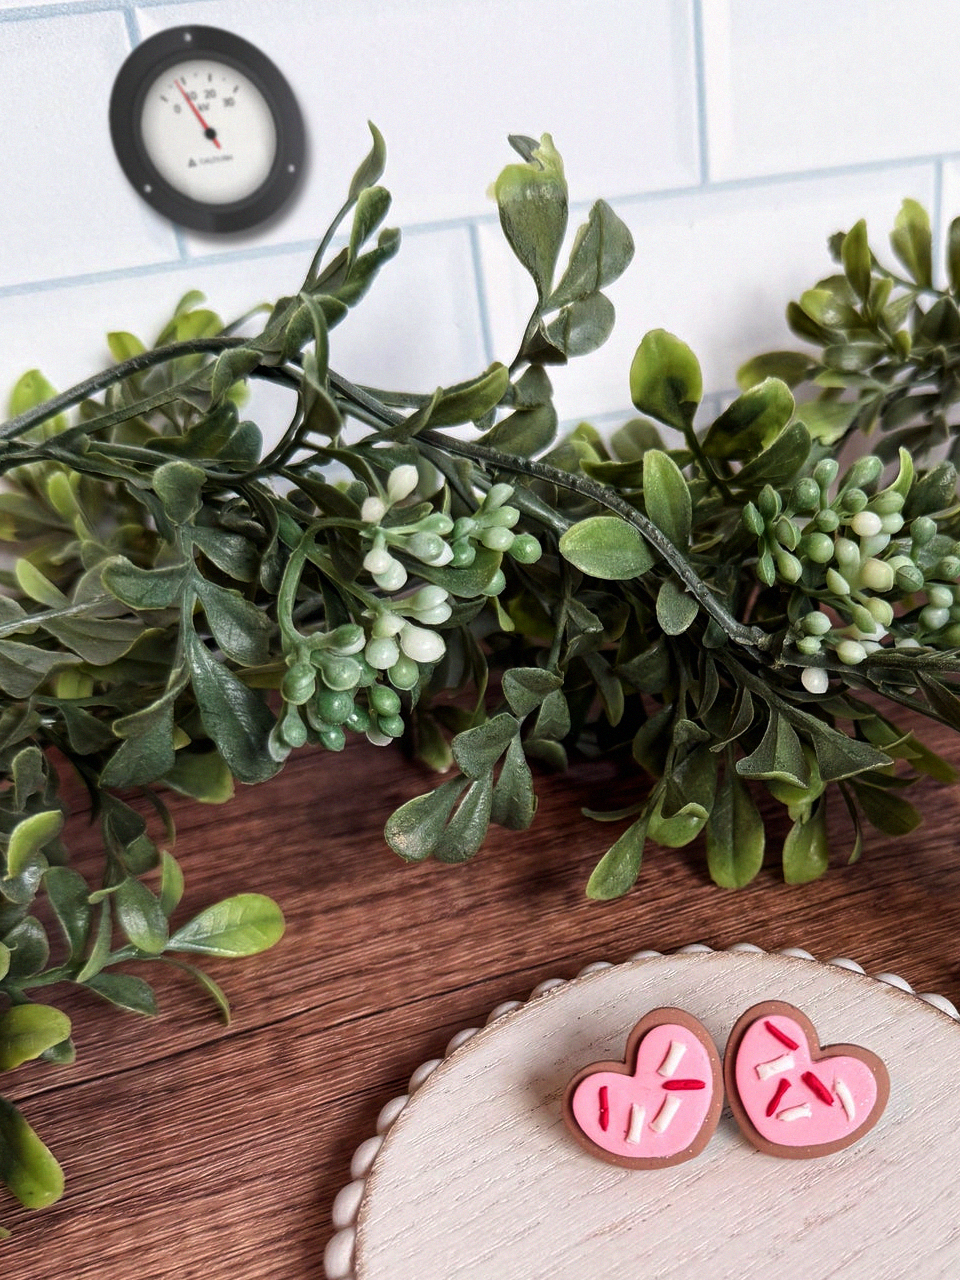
value=7.5 unit=kV
